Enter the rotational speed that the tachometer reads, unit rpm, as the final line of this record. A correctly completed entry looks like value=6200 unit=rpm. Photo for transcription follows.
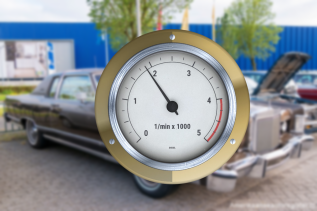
value=1875 unit=rpm
